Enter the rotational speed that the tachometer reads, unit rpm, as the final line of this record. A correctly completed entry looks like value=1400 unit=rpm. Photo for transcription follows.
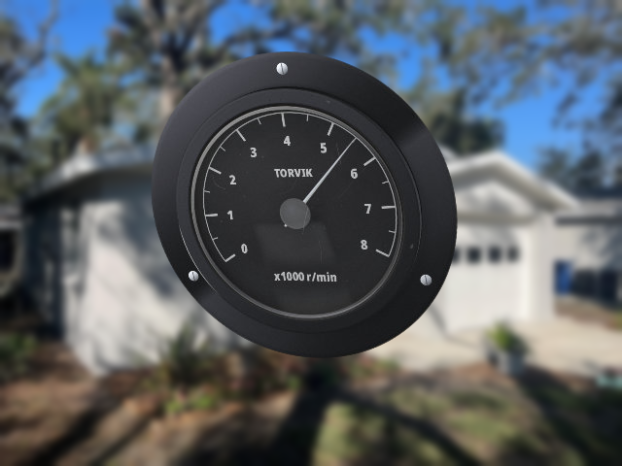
value=5500 unit=rpm
